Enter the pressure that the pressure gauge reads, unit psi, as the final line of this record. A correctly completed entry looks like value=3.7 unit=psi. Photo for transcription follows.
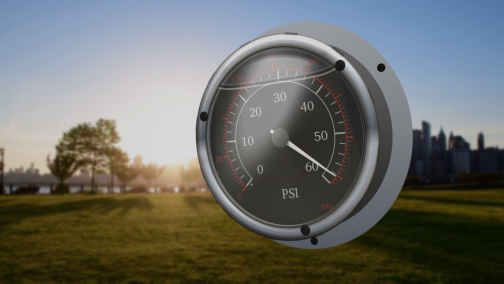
value=58 unit=psi
